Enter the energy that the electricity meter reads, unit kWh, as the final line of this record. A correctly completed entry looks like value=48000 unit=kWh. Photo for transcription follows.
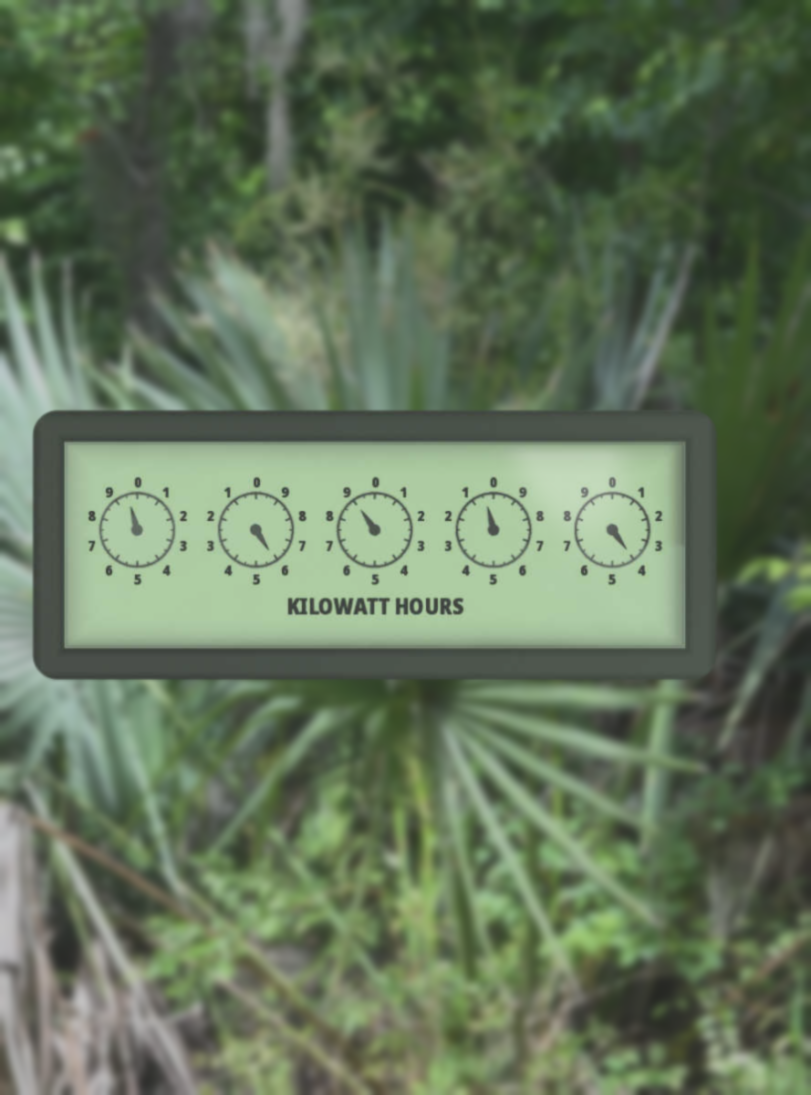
value=95904 unit=kWh
